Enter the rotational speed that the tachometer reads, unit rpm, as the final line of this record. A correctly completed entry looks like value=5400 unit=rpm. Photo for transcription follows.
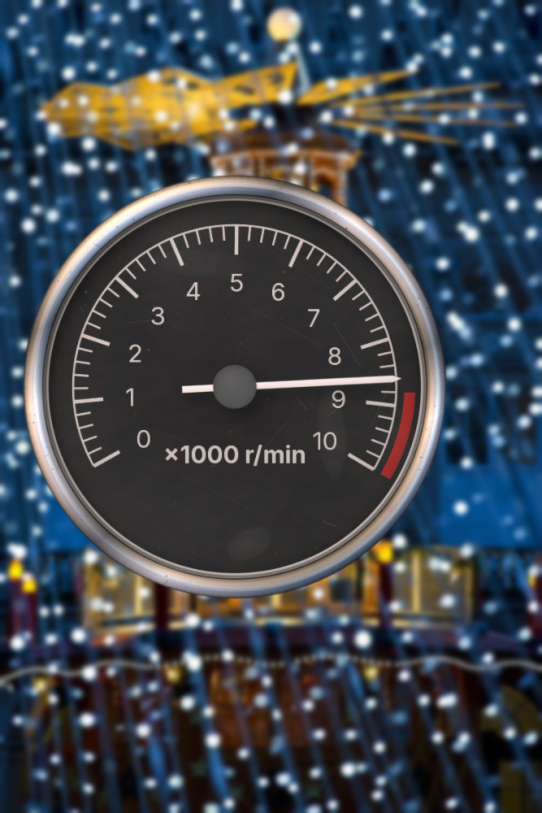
value=8600 unit=rpm
